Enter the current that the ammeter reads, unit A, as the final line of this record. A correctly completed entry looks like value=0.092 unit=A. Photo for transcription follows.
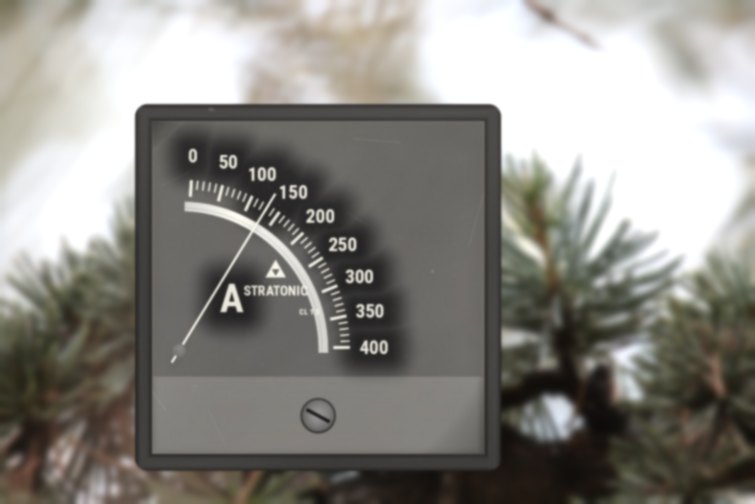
value=130 unit=A
